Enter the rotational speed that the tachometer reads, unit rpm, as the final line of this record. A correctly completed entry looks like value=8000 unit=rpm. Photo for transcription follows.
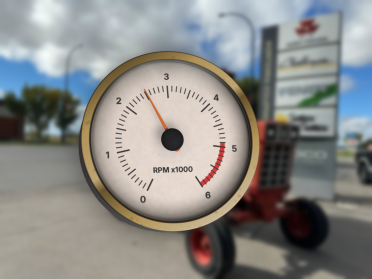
value=2500 unit=rpm
